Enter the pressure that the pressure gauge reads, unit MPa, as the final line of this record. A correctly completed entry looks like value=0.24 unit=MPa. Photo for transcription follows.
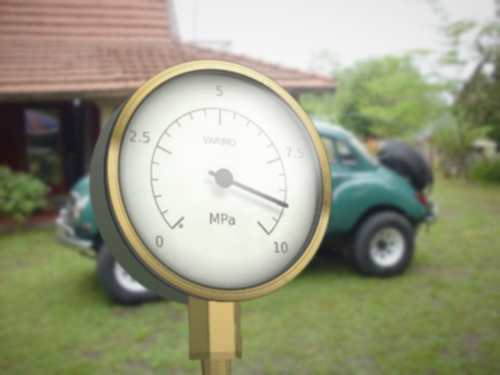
value=9 unit=MPa
